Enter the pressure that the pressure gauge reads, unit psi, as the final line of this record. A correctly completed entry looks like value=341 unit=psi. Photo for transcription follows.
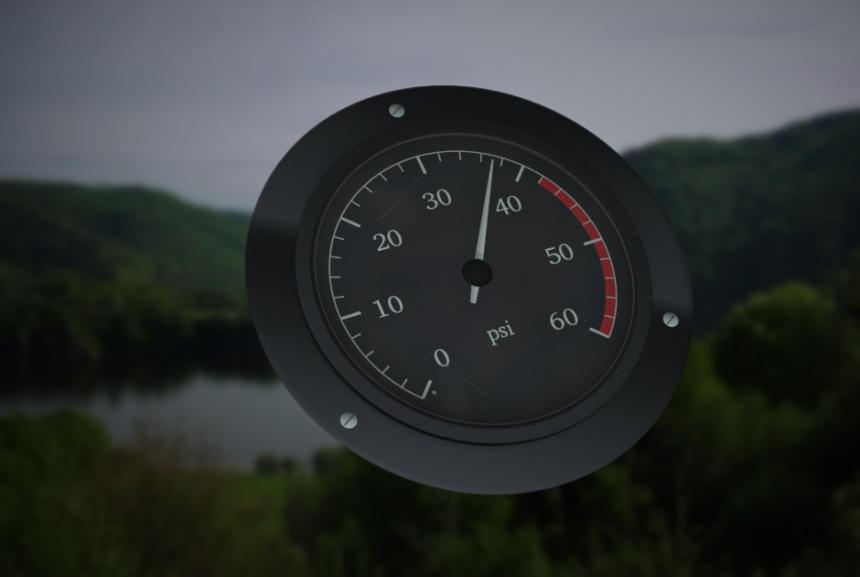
value=37 unit=psi
